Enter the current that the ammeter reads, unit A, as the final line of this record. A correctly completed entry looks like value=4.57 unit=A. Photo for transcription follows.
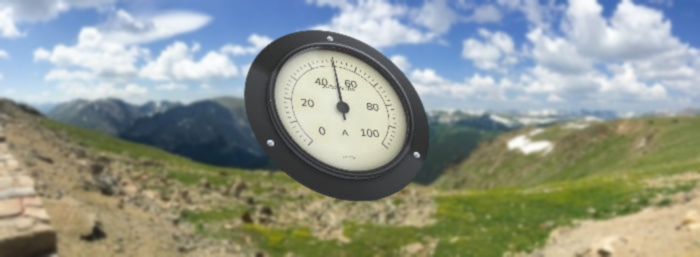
value=50 unit=A
